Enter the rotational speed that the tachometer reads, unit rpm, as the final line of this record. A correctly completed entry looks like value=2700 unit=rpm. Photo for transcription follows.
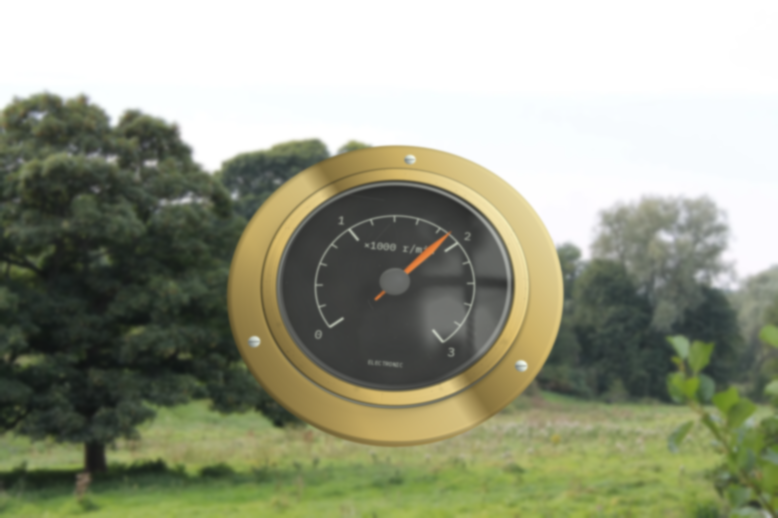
value=1900 unit=rpm
